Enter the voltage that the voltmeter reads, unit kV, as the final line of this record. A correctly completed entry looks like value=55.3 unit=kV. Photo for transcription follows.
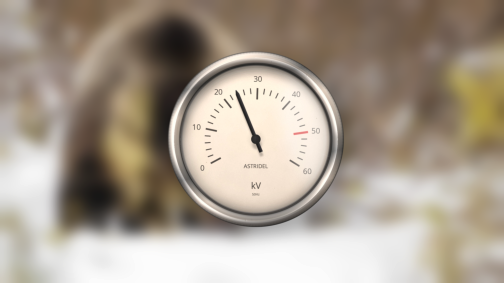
value=24 unit=kV
